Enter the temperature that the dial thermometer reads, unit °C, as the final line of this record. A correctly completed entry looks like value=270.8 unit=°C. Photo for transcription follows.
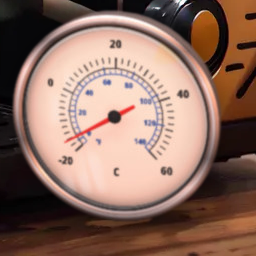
value=-16 unit=°C
